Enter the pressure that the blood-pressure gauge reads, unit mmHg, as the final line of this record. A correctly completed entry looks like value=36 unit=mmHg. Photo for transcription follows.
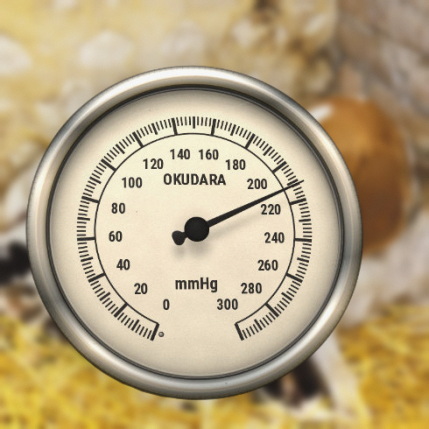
value=212 unit=mmHg
